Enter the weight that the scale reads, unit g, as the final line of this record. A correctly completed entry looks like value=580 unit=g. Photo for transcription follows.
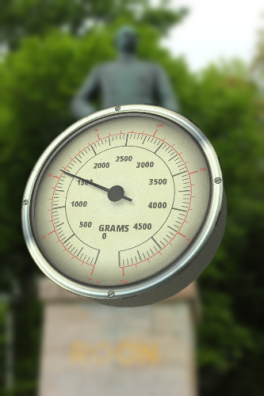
value=1500 unit=g
